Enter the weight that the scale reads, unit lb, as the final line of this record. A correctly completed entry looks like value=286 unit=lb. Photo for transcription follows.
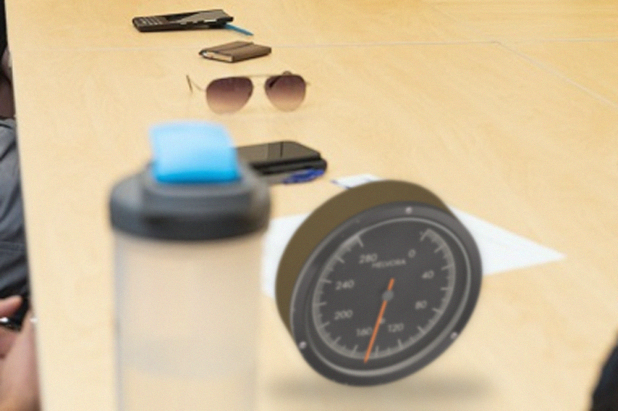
value=150 unit=lb
